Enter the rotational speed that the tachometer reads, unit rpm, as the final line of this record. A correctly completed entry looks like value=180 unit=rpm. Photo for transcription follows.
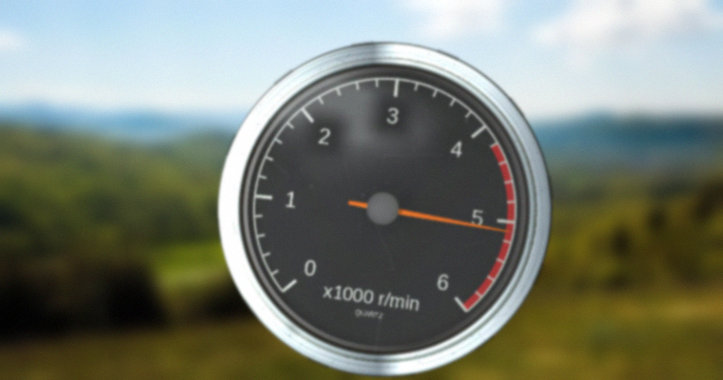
value=5100 unit=rpm
